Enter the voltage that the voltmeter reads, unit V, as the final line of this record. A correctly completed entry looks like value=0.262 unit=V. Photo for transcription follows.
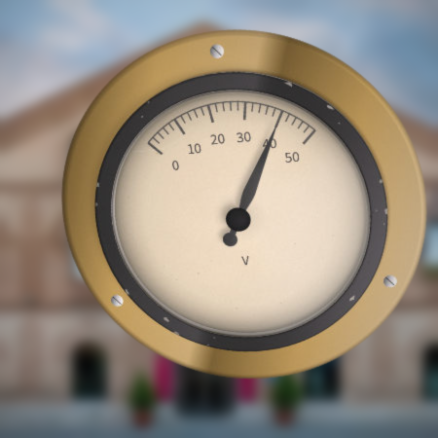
value=40 unit=V
